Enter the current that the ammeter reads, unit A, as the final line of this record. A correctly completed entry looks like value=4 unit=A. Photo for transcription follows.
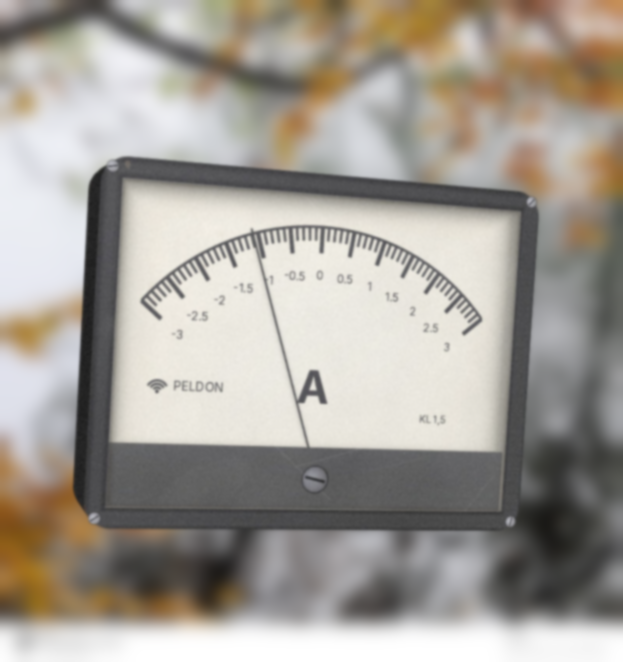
value=-1.1 unit=A
